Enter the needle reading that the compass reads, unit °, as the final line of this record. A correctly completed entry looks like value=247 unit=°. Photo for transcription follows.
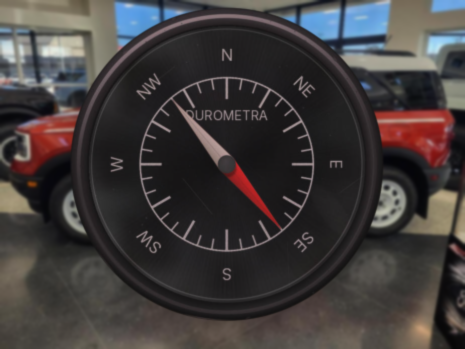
value=140 unit=°
